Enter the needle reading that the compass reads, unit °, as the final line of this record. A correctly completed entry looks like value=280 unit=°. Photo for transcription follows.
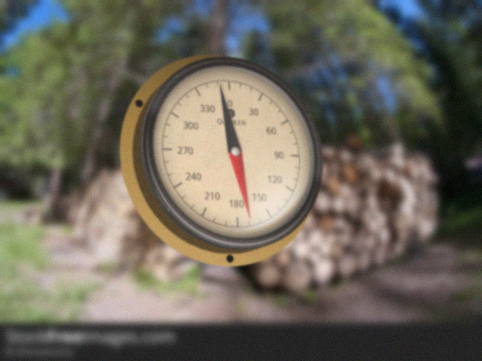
value=170 unit=°
